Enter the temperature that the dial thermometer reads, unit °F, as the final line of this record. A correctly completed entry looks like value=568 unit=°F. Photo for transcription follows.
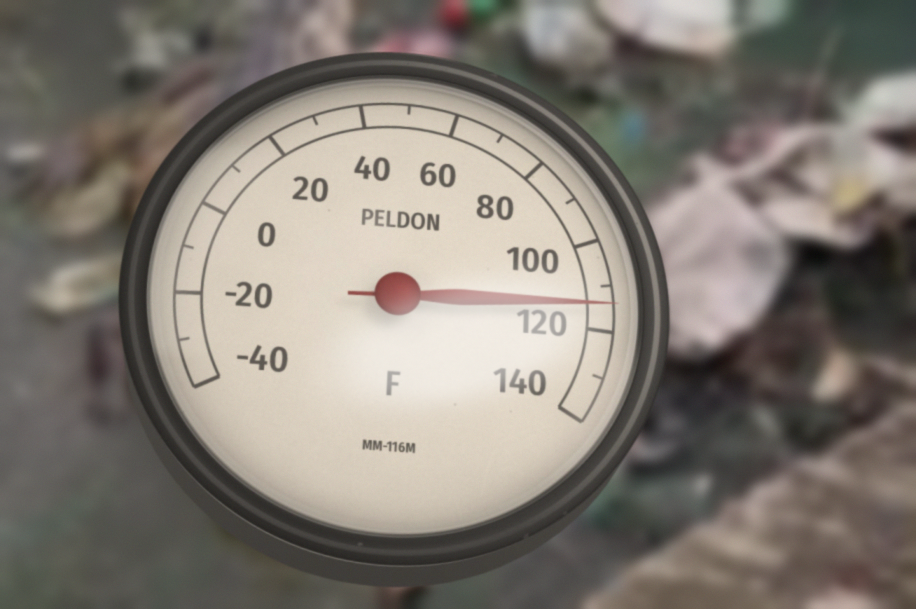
value=115 unit=°F
